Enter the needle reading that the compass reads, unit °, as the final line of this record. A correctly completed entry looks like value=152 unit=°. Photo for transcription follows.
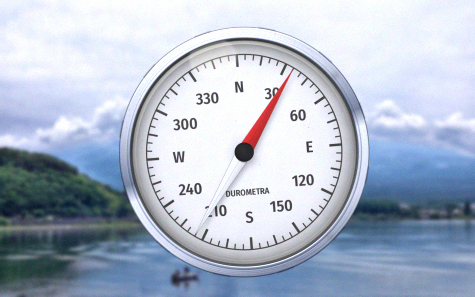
value=35 unit=°
